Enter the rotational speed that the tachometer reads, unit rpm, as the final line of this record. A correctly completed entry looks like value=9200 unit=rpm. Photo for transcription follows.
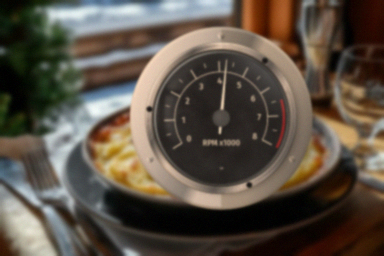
value=4250 unit=rpm
